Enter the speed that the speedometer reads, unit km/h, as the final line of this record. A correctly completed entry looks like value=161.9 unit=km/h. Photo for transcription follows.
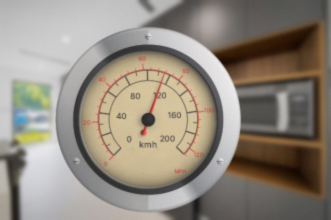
value=115 unit=km/h
